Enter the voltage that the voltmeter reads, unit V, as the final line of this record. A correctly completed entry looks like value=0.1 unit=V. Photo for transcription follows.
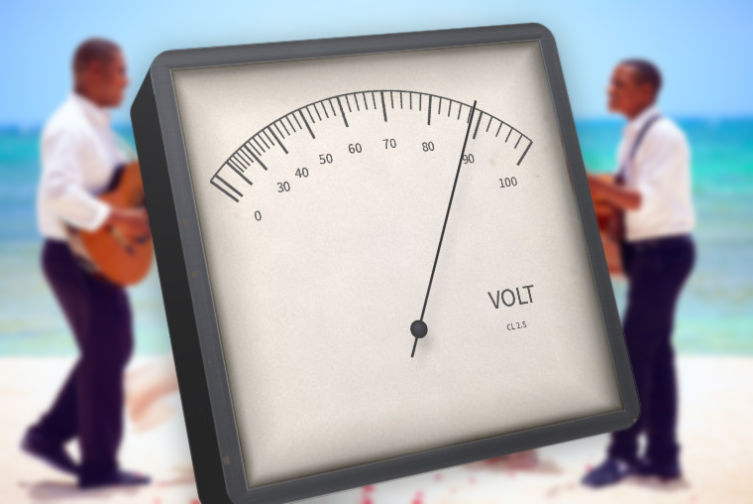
value=88 unit=V
